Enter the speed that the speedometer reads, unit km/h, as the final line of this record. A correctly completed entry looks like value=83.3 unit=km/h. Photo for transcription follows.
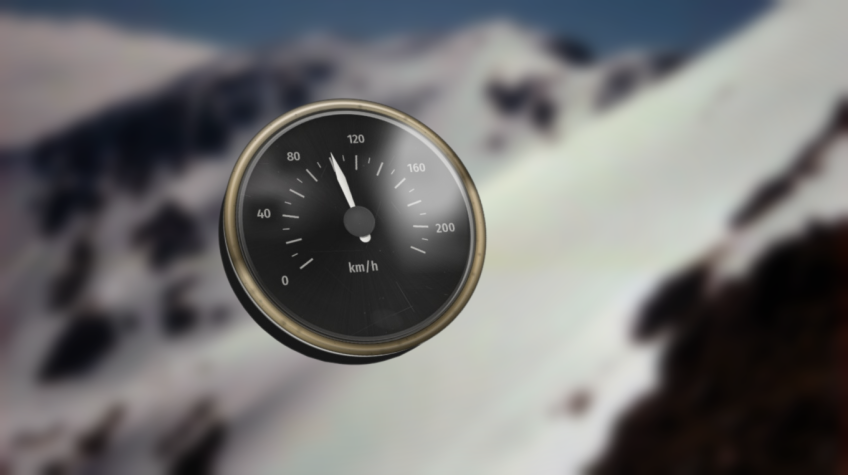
value=100 unit=km/h
